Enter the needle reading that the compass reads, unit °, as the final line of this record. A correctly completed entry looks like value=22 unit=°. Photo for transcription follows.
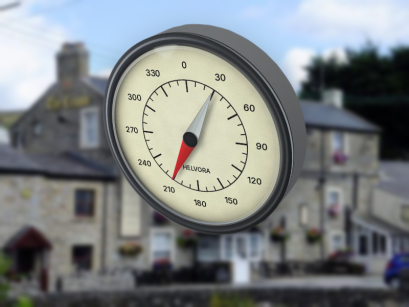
value=210 unit=°
